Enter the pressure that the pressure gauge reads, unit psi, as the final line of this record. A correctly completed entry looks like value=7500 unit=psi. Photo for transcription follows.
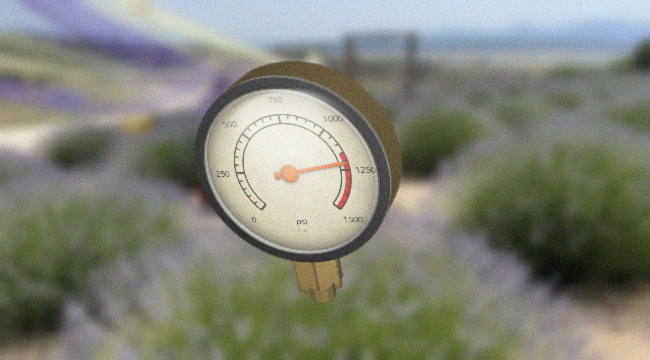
value=1200 unit=psi
